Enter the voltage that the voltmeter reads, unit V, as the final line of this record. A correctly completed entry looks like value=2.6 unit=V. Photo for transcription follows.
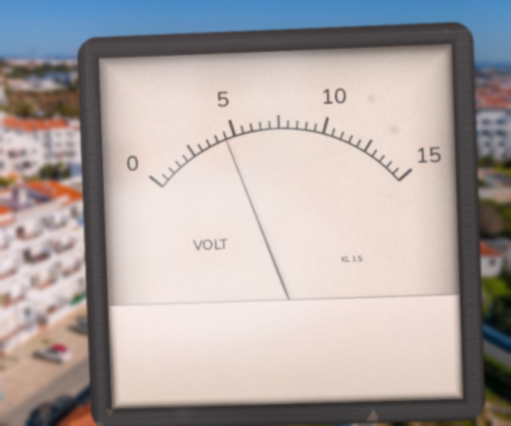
value=4.5 unit=V
